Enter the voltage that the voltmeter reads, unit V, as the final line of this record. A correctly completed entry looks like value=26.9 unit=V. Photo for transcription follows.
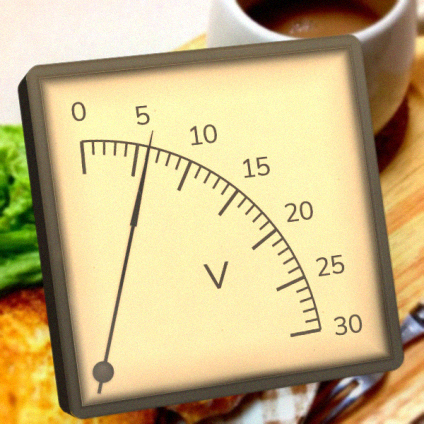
value=6 unit=V
